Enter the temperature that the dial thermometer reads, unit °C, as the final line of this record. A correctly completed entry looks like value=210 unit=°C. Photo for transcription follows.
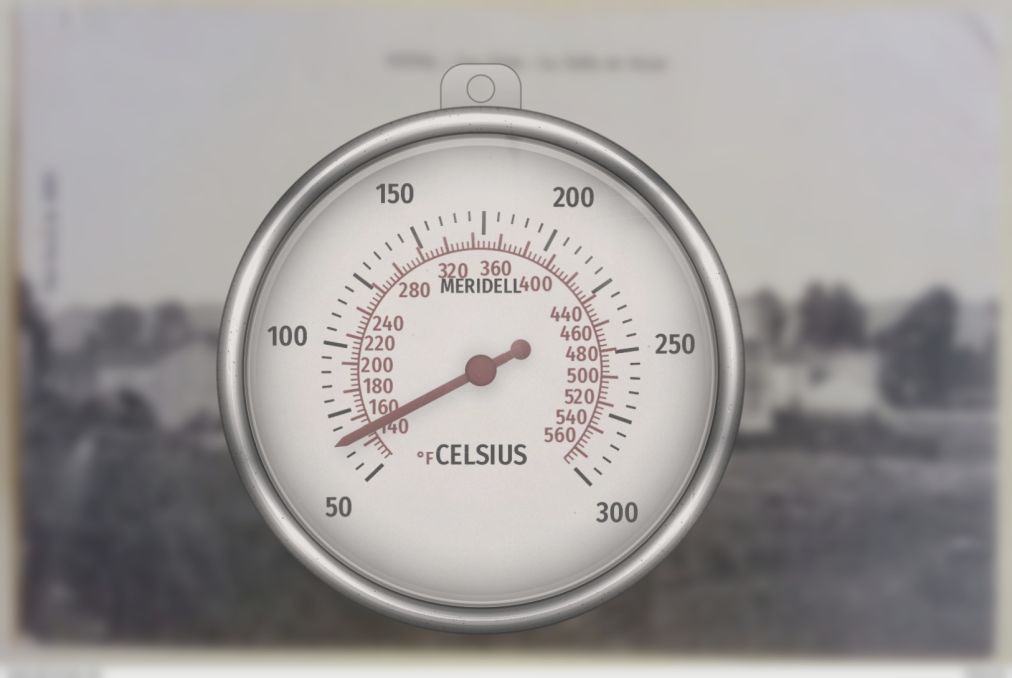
value=65 unit=°C
